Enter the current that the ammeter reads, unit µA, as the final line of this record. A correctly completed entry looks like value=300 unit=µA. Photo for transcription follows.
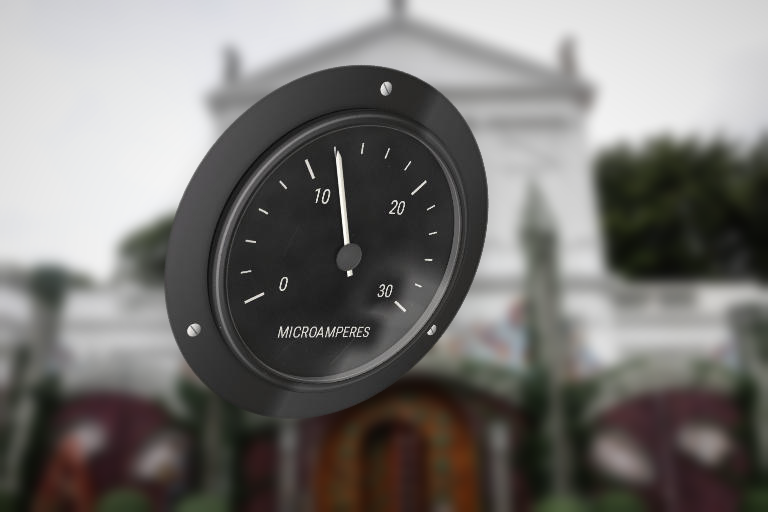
value=12 unit=µA
